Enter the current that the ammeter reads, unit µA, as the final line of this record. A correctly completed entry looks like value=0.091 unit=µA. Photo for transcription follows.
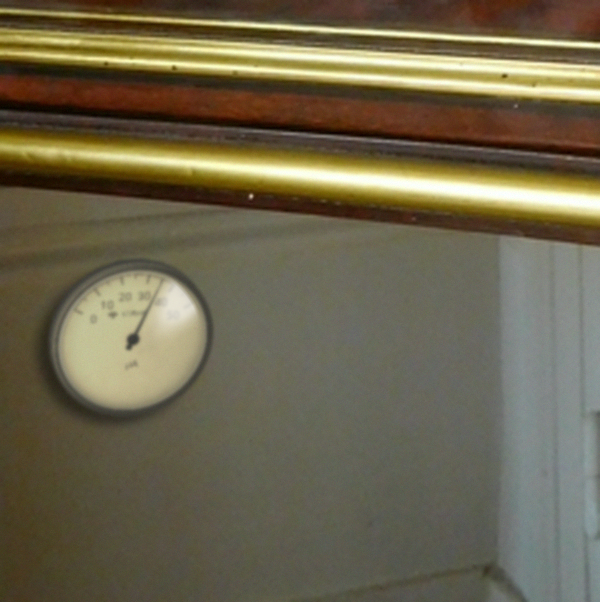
value=35 unit=µA
